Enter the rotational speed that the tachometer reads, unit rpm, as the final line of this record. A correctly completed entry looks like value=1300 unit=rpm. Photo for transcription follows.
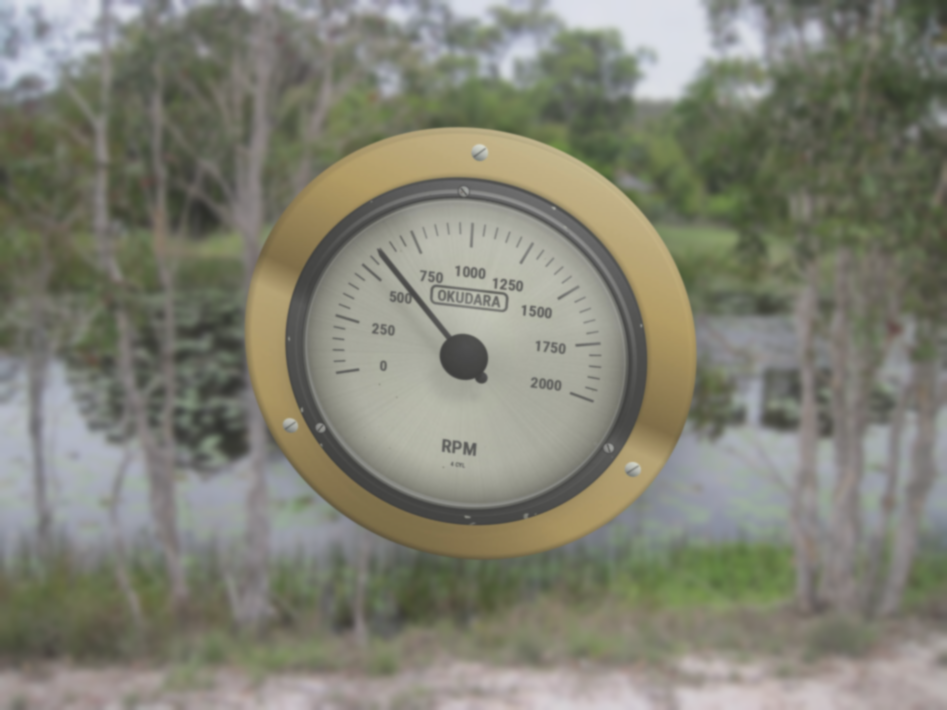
value=600 unit=rpm
